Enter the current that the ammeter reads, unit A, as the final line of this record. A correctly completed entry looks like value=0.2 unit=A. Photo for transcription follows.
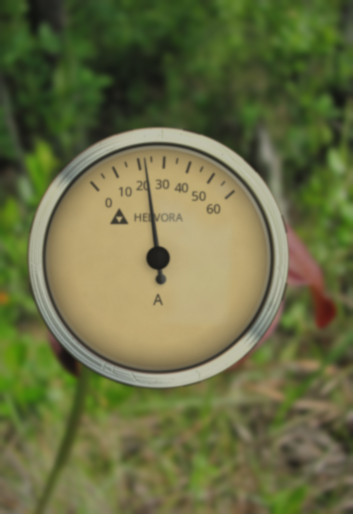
value=22.5 unit=A
